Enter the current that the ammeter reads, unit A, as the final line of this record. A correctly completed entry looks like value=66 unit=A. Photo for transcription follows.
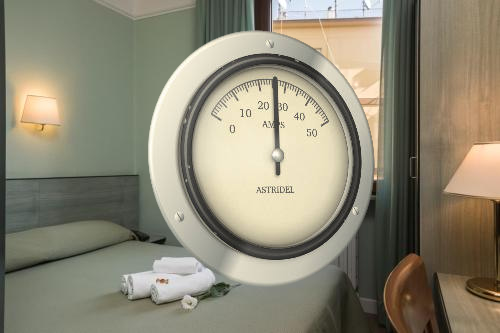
value=25 unit=A
